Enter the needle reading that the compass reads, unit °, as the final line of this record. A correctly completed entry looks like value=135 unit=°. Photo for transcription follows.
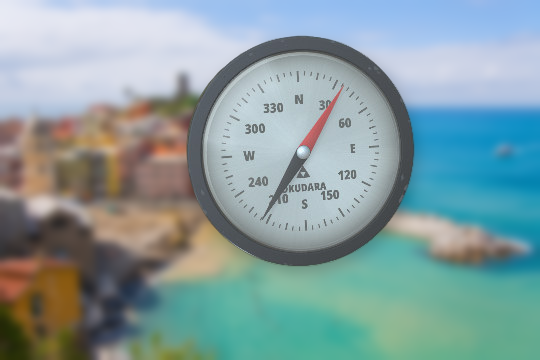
value=35 unit=°
